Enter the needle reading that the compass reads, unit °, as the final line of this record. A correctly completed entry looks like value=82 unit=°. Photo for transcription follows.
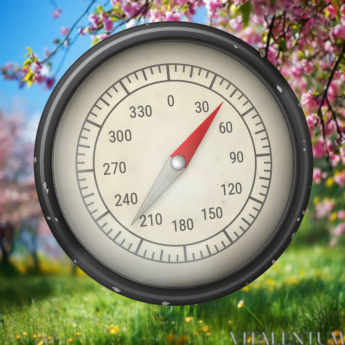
value=42.5 unit=°
